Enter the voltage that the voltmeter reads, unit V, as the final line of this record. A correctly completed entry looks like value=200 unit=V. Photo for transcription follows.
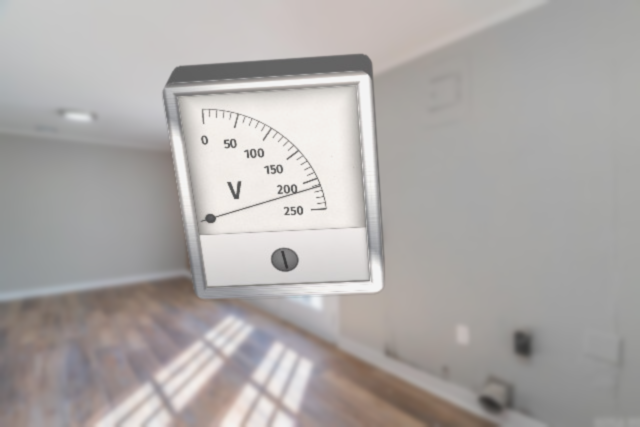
value=210 unit=V
